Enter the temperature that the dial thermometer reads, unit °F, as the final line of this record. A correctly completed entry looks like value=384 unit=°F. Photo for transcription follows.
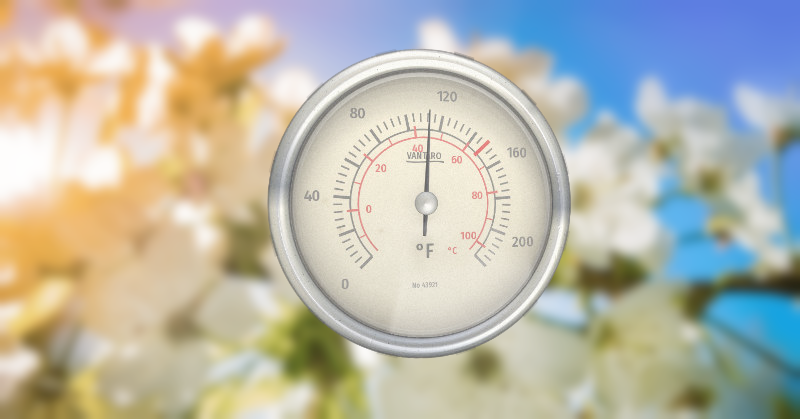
value=112 unit=°F
